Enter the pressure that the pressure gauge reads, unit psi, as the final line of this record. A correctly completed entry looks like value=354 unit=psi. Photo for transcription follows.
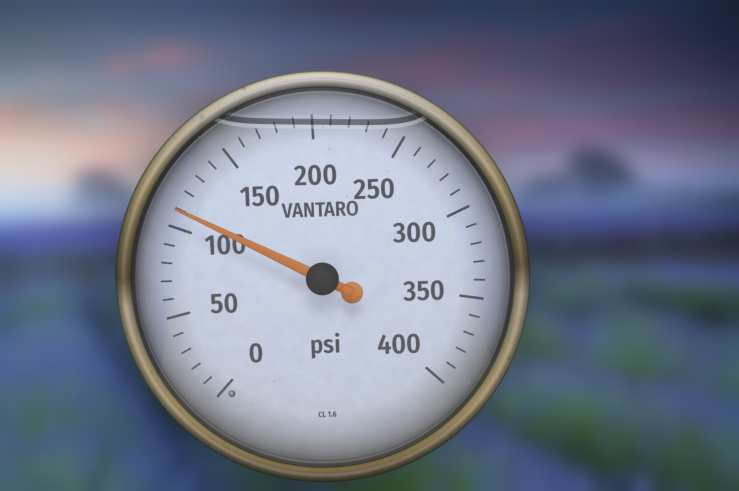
value=110 unit=psi
